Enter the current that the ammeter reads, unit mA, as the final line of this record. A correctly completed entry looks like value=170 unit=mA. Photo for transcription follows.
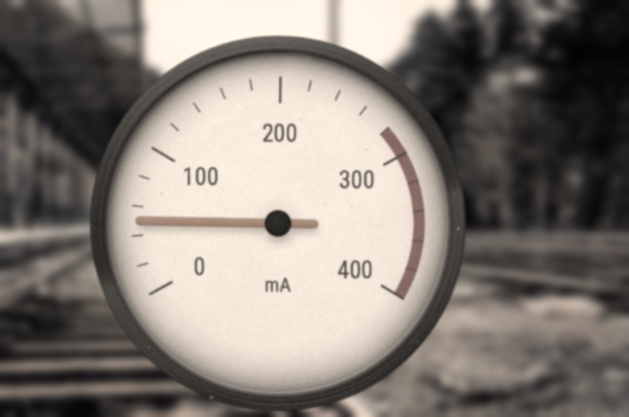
value=50 unit=mA
